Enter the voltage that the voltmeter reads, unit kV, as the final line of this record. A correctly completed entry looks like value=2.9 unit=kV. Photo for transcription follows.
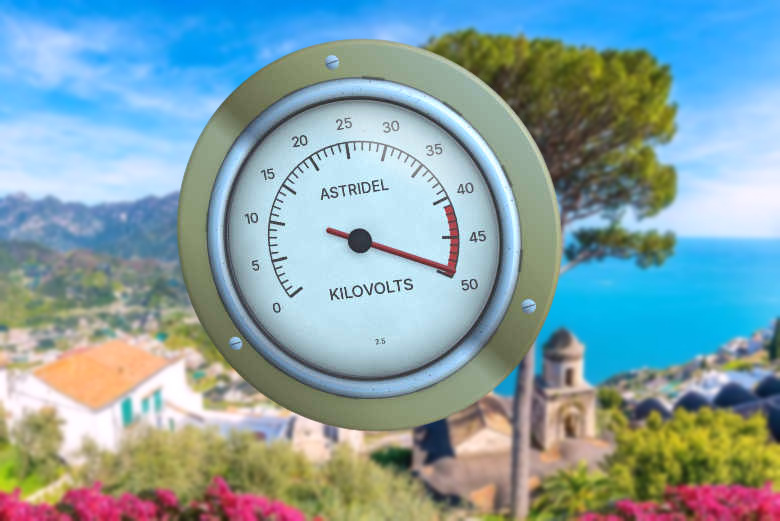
value=49 unit=kV
